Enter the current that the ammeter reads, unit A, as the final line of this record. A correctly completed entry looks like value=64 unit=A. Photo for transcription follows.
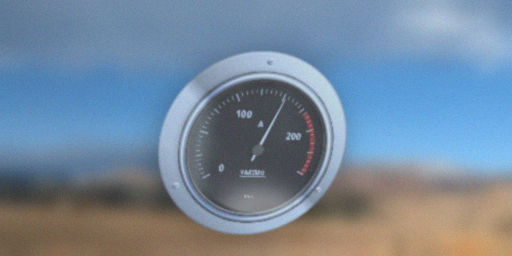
value=150 unit=A
